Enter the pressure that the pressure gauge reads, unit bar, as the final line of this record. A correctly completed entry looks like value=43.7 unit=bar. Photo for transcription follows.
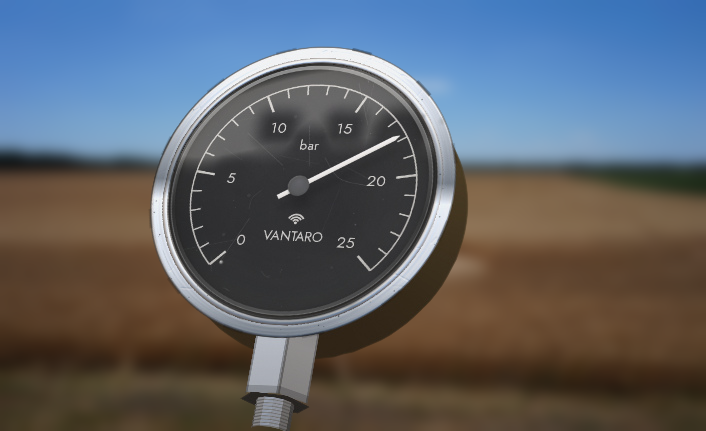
value=18 unit=bar
